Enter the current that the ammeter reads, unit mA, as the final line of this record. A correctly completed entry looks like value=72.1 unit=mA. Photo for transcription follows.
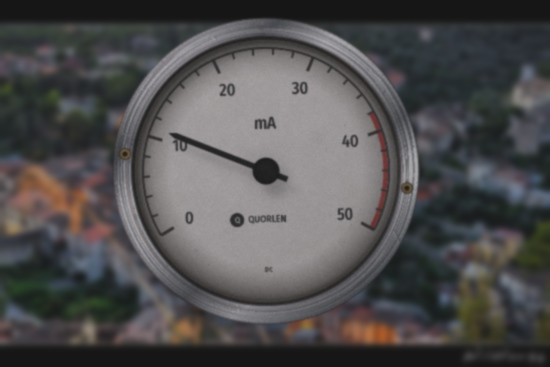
value=11 unit=mA
